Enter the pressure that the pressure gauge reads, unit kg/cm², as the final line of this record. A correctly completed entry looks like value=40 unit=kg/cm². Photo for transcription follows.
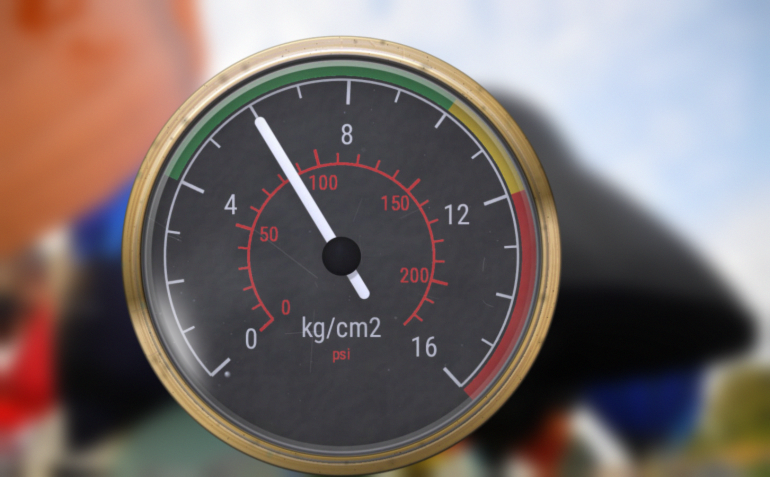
value=6 unit=kg/cm²
